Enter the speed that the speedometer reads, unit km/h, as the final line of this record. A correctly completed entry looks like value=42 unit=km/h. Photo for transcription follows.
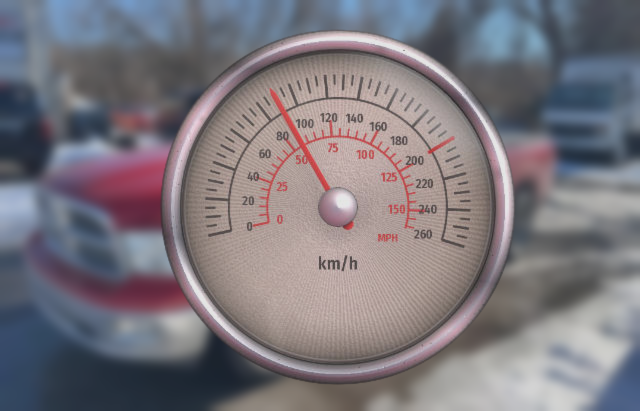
value=90 unit=km/h
